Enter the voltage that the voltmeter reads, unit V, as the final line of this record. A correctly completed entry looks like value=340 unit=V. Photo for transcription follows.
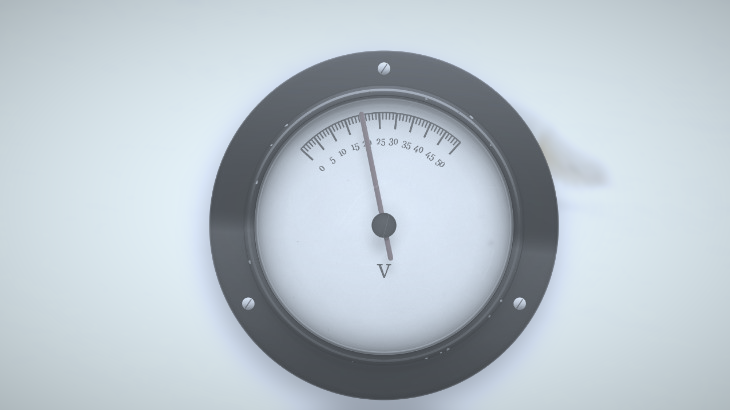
value=20 unit=V
